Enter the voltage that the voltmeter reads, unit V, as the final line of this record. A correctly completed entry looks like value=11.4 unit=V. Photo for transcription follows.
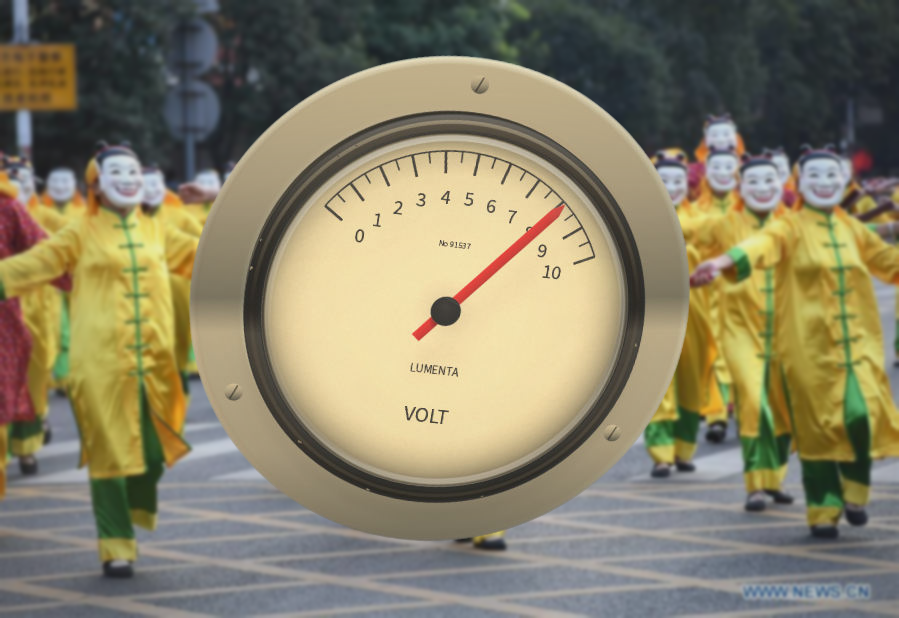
value=8 unit=V
